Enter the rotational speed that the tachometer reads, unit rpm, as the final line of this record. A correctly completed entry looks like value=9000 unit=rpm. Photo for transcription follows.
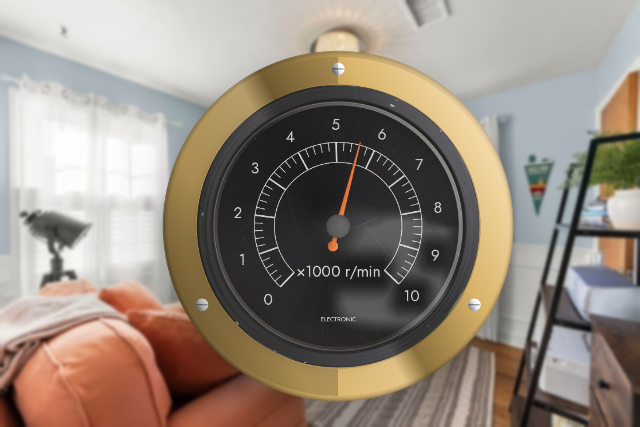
value=5600 unit=rpm
